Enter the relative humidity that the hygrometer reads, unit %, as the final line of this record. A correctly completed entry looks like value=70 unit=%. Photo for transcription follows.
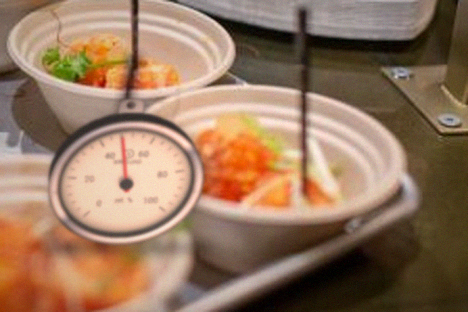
value=48 unit=%
